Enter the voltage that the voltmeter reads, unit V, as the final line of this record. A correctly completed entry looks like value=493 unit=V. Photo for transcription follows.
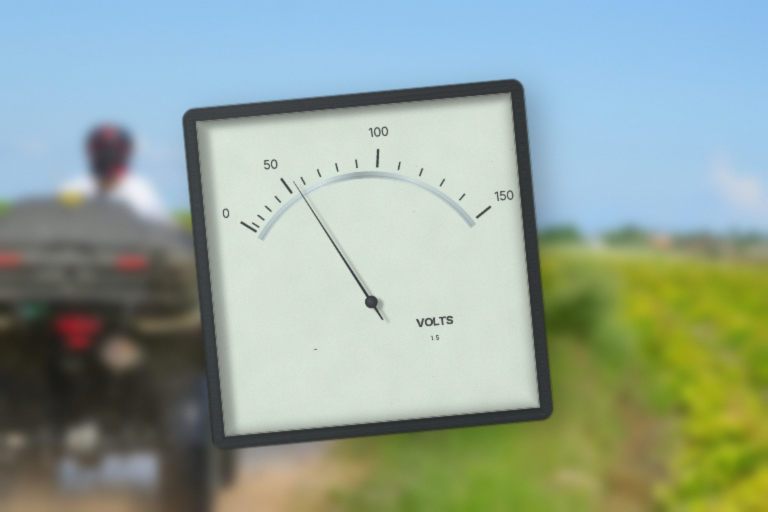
value=55 unit=V
